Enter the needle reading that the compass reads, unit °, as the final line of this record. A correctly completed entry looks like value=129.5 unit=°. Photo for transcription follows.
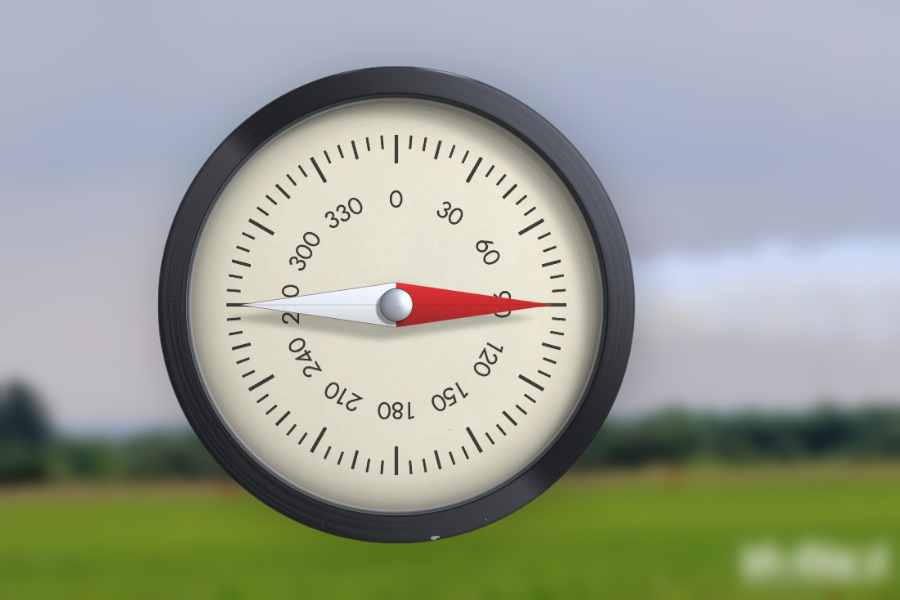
value=90 unit=°
